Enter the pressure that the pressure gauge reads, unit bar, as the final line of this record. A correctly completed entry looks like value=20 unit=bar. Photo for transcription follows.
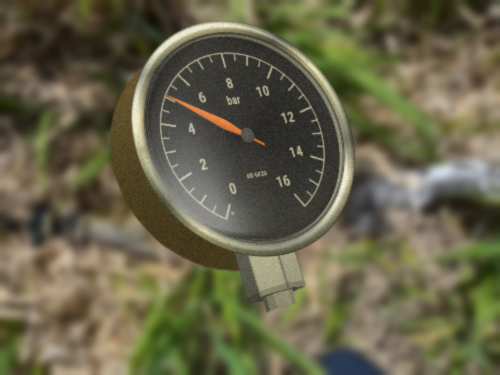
value=5 unit=bar
